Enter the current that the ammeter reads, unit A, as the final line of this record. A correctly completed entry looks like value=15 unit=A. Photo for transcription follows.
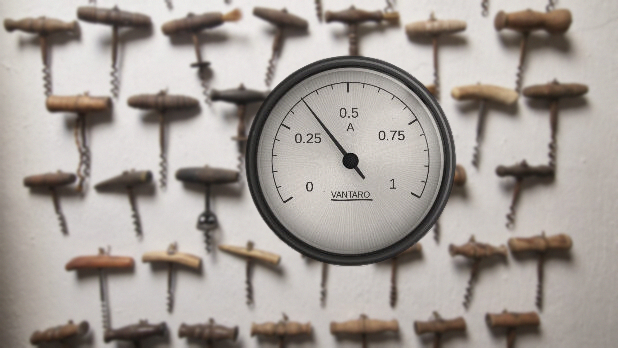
value=0.35 unit=A
